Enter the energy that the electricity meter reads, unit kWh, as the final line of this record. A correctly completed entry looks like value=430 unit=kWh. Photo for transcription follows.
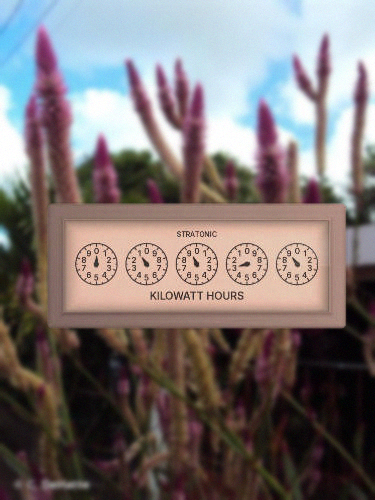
value=929 unit=kWh
